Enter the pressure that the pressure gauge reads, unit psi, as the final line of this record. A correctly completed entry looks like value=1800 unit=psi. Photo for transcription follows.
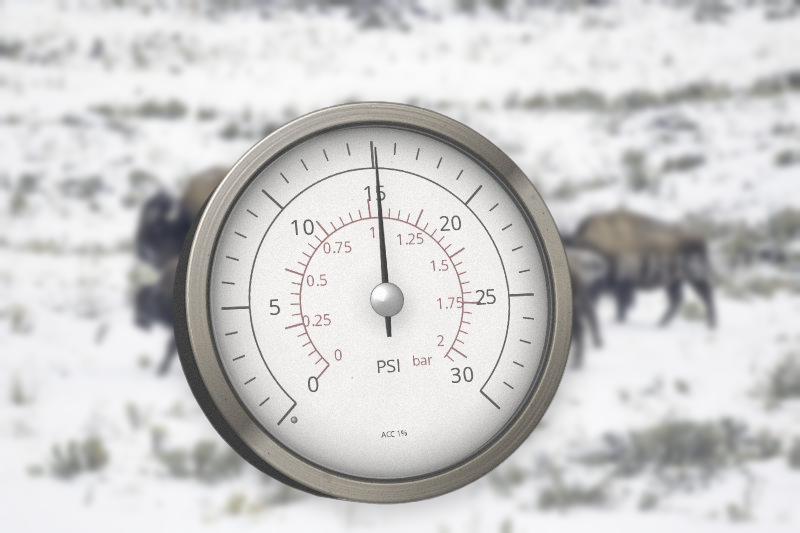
value=15 unit=psi
